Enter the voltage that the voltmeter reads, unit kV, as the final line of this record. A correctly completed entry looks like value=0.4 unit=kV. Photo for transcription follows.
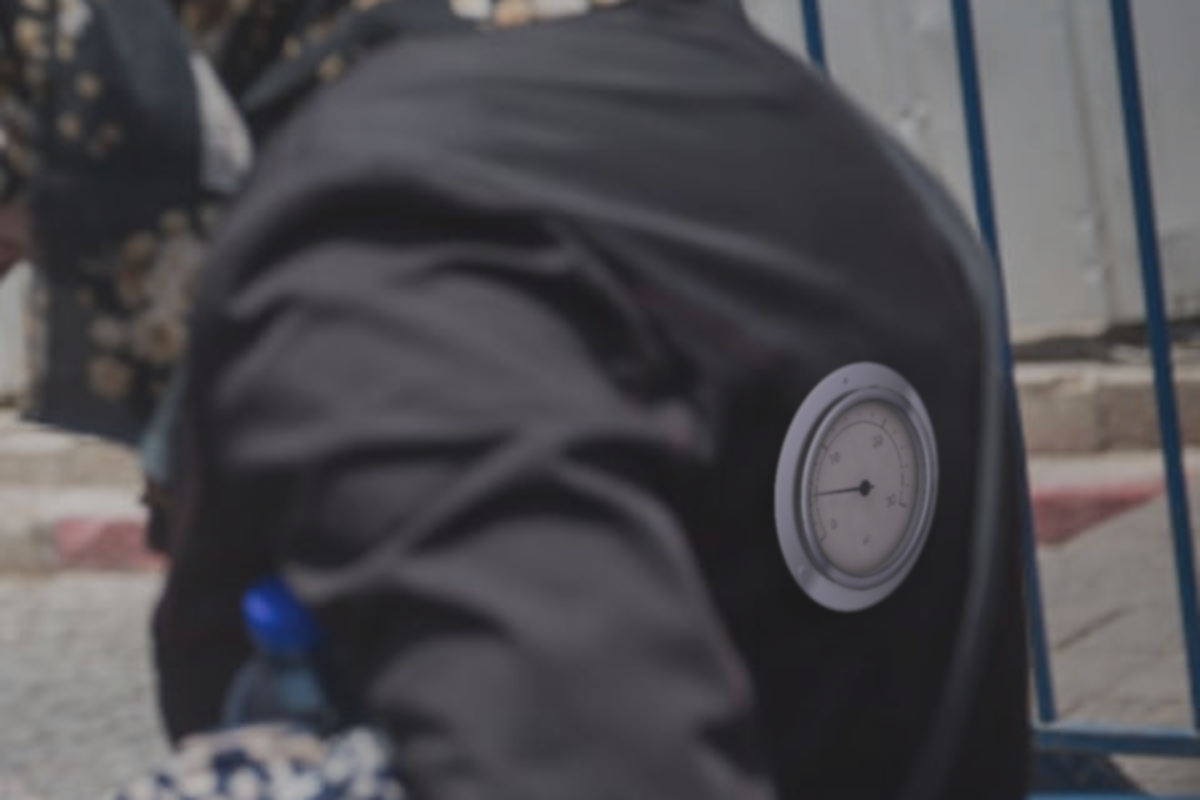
value=5 unit=kV
